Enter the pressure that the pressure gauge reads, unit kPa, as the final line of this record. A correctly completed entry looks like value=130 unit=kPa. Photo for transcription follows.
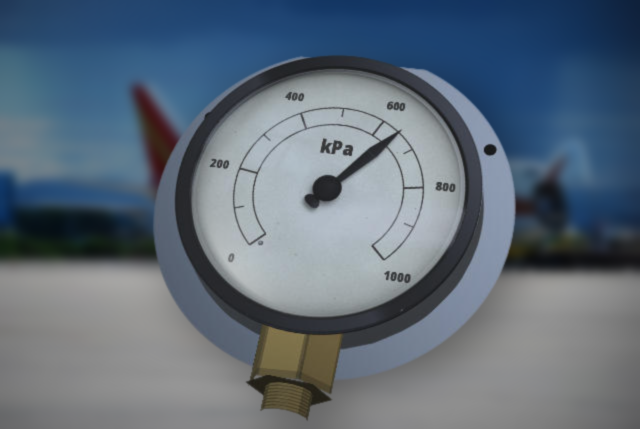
value=650 unit=kPa
